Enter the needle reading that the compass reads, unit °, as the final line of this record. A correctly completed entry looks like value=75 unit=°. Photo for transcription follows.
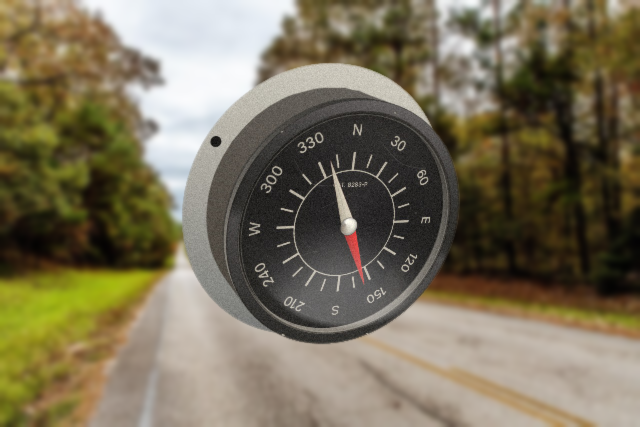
value=157.5 unit=°
